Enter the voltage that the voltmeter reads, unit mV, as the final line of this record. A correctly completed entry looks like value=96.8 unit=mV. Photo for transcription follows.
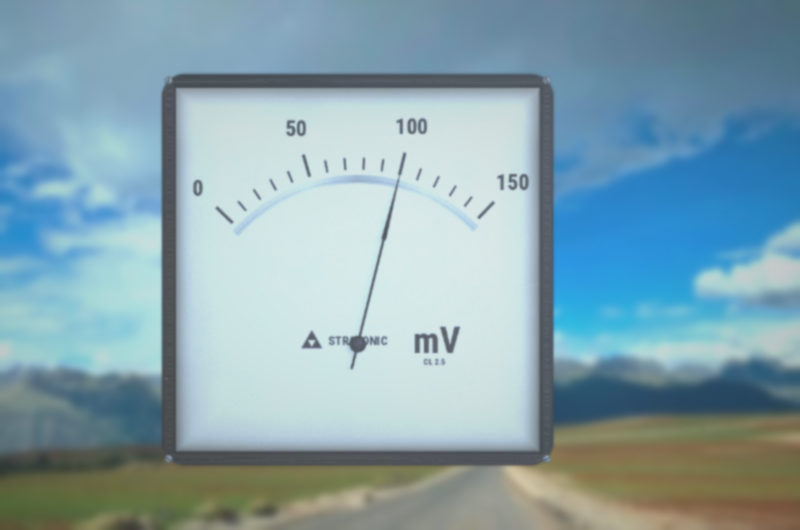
value=100 unit=mV
